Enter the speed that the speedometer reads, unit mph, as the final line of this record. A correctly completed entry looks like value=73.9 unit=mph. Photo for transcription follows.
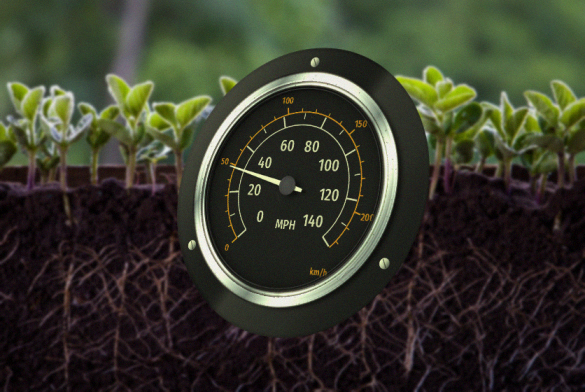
value=30 unit=mph
